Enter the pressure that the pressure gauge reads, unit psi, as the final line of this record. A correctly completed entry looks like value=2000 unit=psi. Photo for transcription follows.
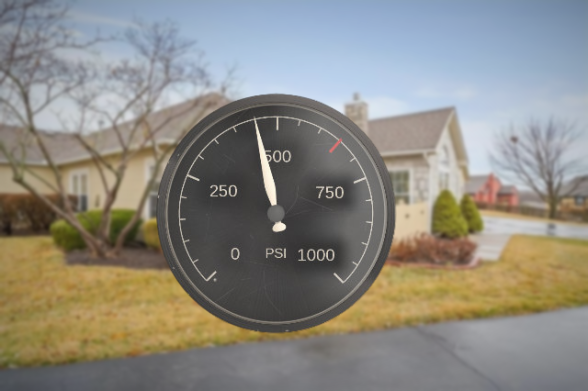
value=450 unit=psi
